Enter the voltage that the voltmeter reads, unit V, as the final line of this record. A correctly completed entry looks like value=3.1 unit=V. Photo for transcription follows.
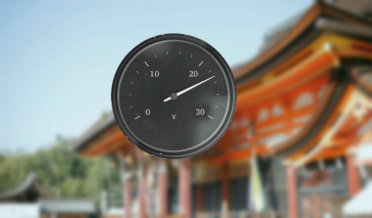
value=23 unit=V
